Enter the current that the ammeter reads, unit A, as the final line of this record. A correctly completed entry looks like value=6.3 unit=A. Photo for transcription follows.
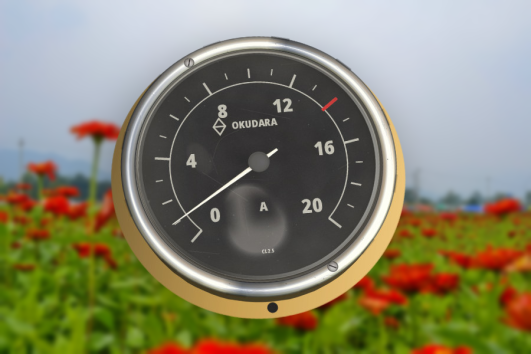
value=1 unit=A
